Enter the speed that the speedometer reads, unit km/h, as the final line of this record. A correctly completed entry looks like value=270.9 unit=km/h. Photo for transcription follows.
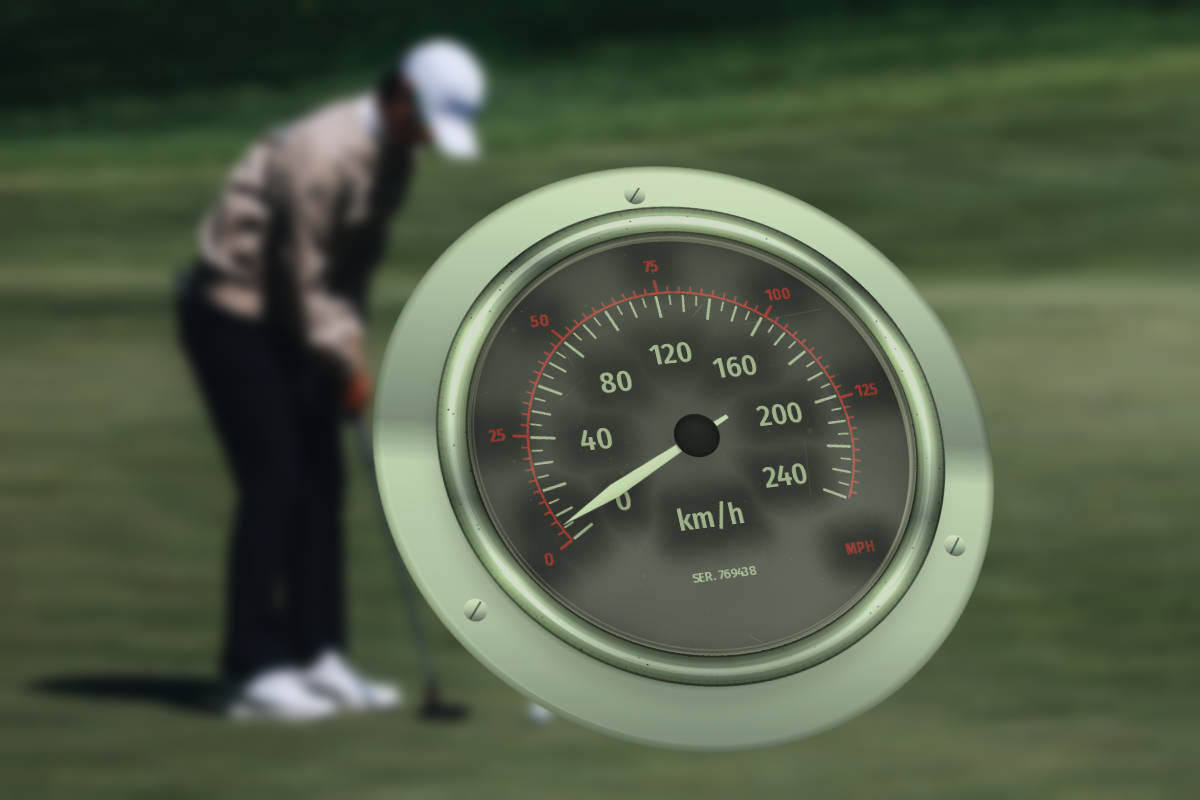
value=5 unit=km/h
